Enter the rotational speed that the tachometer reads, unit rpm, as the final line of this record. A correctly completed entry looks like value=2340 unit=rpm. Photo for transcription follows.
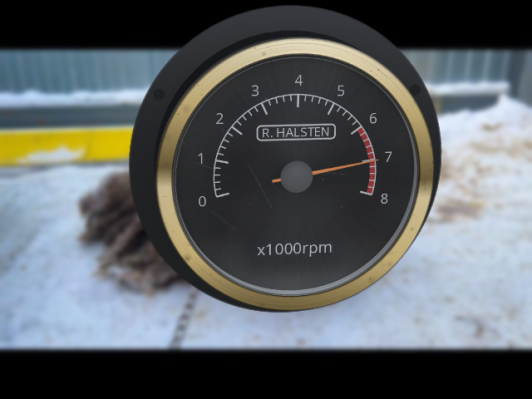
value=7000 unit=rpm
